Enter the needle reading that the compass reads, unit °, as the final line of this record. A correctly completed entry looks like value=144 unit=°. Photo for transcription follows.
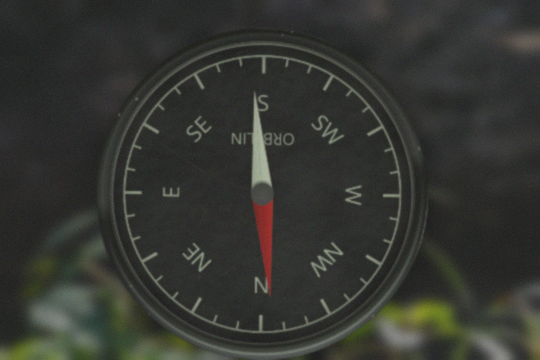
value=355 unit=°
